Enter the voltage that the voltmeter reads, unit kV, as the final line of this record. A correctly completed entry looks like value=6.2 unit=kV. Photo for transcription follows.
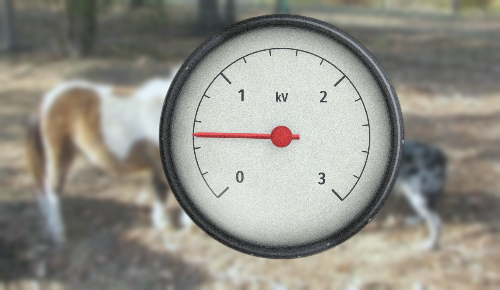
value=0.5 unit=kV
